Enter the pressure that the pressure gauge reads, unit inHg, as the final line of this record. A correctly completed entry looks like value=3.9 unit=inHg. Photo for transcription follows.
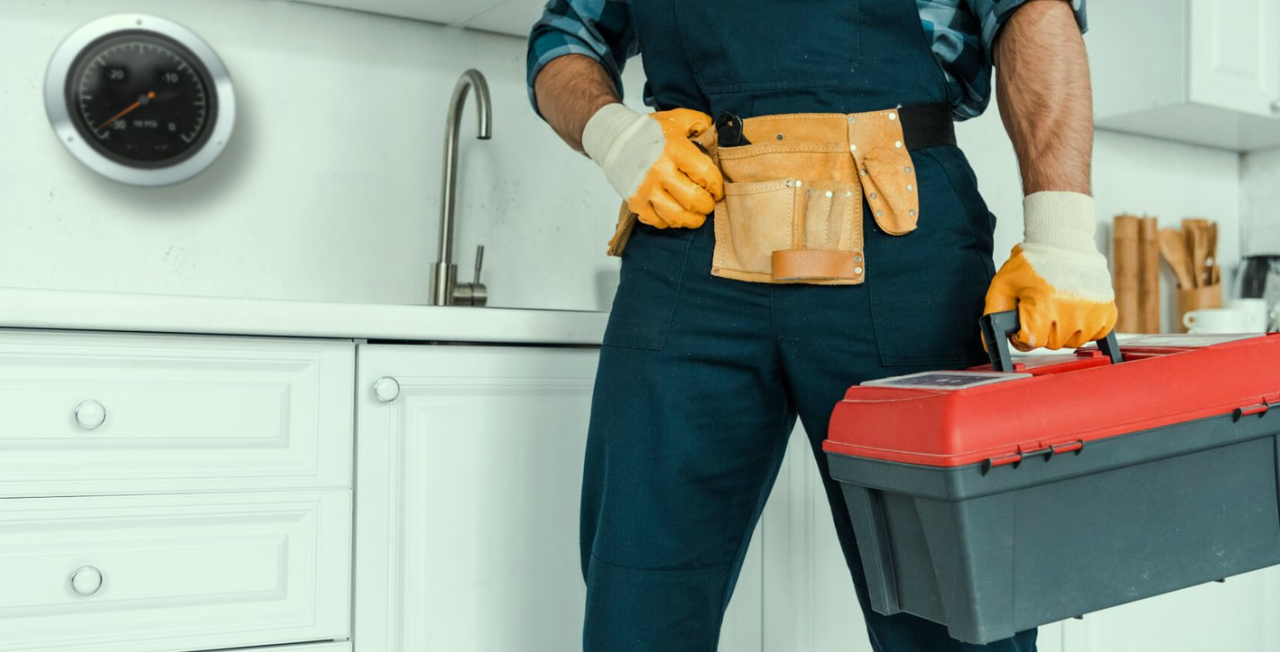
value=-29 unit=inHg
